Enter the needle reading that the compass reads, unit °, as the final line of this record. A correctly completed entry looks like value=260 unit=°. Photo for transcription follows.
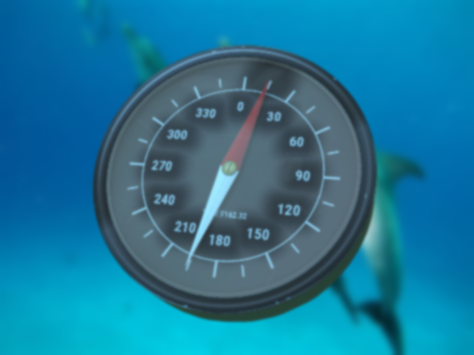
value=15 unit=°
